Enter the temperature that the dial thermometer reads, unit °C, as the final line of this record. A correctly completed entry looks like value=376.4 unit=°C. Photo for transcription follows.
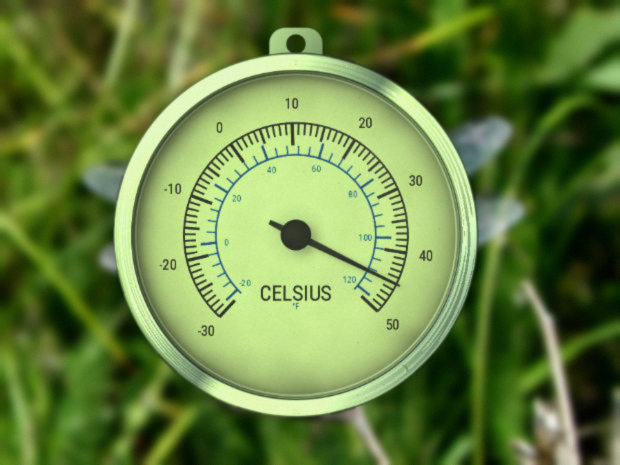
value=45 unit=°C
